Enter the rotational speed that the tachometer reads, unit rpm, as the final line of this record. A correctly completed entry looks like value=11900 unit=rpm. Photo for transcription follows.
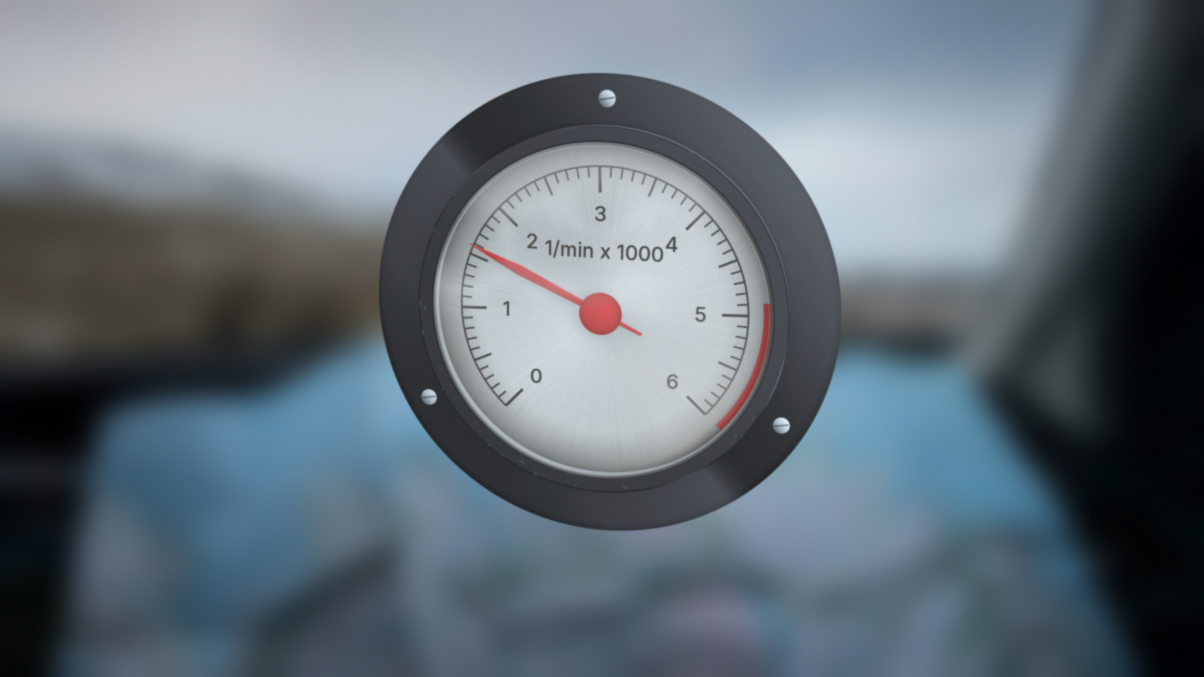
value=1600 unit=rpm
